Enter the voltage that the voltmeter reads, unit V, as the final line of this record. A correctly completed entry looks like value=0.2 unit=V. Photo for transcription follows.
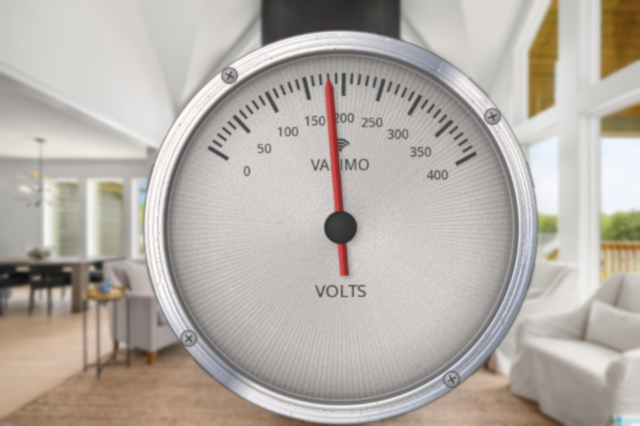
value=180 unit=V
